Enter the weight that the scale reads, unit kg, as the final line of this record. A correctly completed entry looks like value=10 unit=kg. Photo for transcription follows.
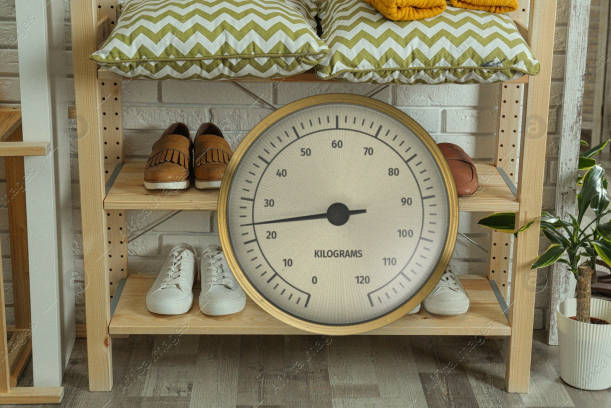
value=24 unit=kg
